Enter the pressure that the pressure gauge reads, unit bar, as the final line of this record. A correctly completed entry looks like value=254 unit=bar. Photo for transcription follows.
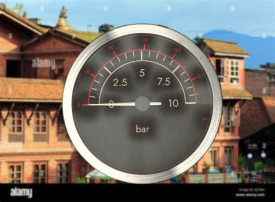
value=0 unit=bar
